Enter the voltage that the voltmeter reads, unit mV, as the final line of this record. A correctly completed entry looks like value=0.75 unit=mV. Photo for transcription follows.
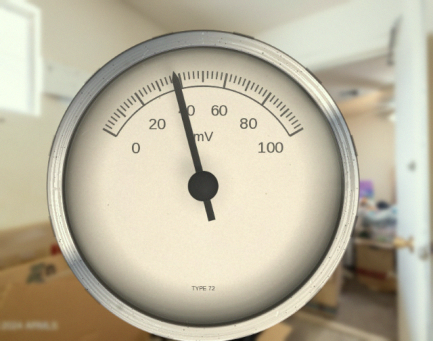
value=38 unit=mV
